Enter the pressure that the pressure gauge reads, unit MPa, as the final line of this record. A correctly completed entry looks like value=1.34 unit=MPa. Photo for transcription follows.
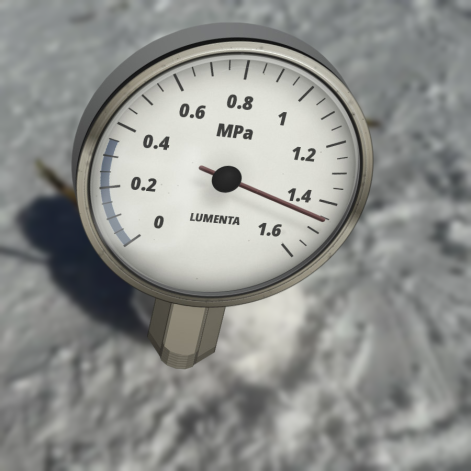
value=1.45 unit=MPa
